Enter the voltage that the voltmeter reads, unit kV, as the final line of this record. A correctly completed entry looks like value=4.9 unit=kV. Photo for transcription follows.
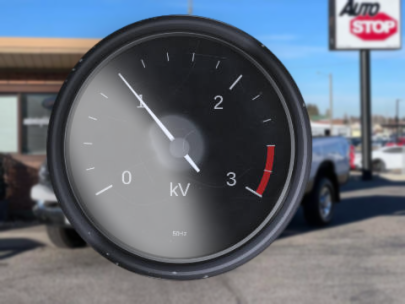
value=1 unit=kV
